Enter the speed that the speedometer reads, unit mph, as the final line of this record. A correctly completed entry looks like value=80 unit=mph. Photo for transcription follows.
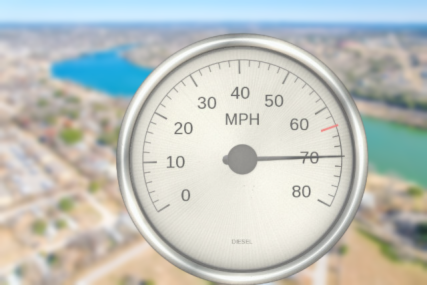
value=70 unit=mph
